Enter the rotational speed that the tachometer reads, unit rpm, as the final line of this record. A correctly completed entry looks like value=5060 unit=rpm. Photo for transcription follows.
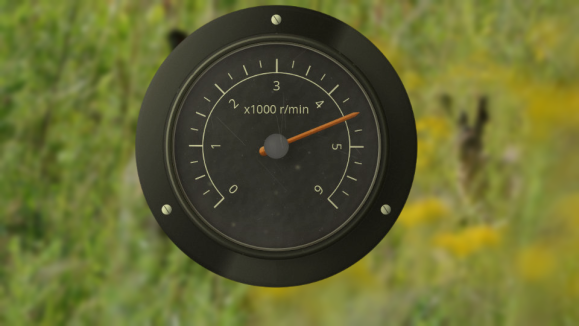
value=4500 unit=rpm
